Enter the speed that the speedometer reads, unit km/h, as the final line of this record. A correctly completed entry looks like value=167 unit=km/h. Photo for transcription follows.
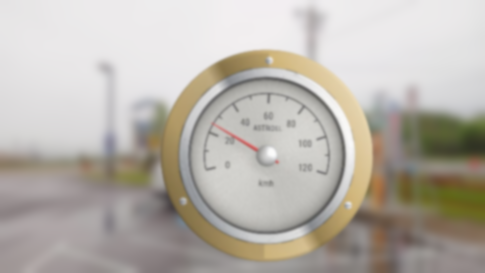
value=25 unit=km/h
